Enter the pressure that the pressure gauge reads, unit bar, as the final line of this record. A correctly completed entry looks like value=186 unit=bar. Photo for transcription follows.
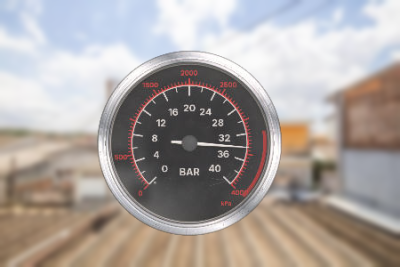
value=34 unit=bar
